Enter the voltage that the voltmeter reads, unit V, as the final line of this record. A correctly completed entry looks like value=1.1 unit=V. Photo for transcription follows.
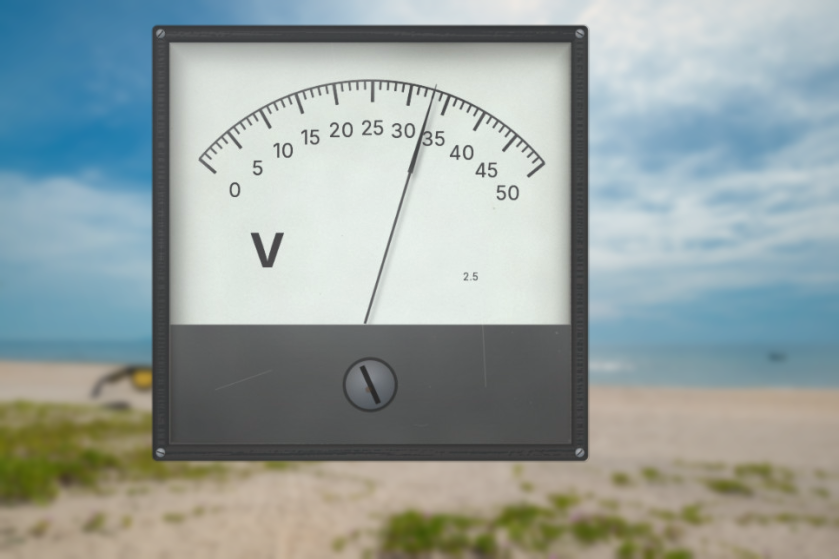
value=33 unit=V
